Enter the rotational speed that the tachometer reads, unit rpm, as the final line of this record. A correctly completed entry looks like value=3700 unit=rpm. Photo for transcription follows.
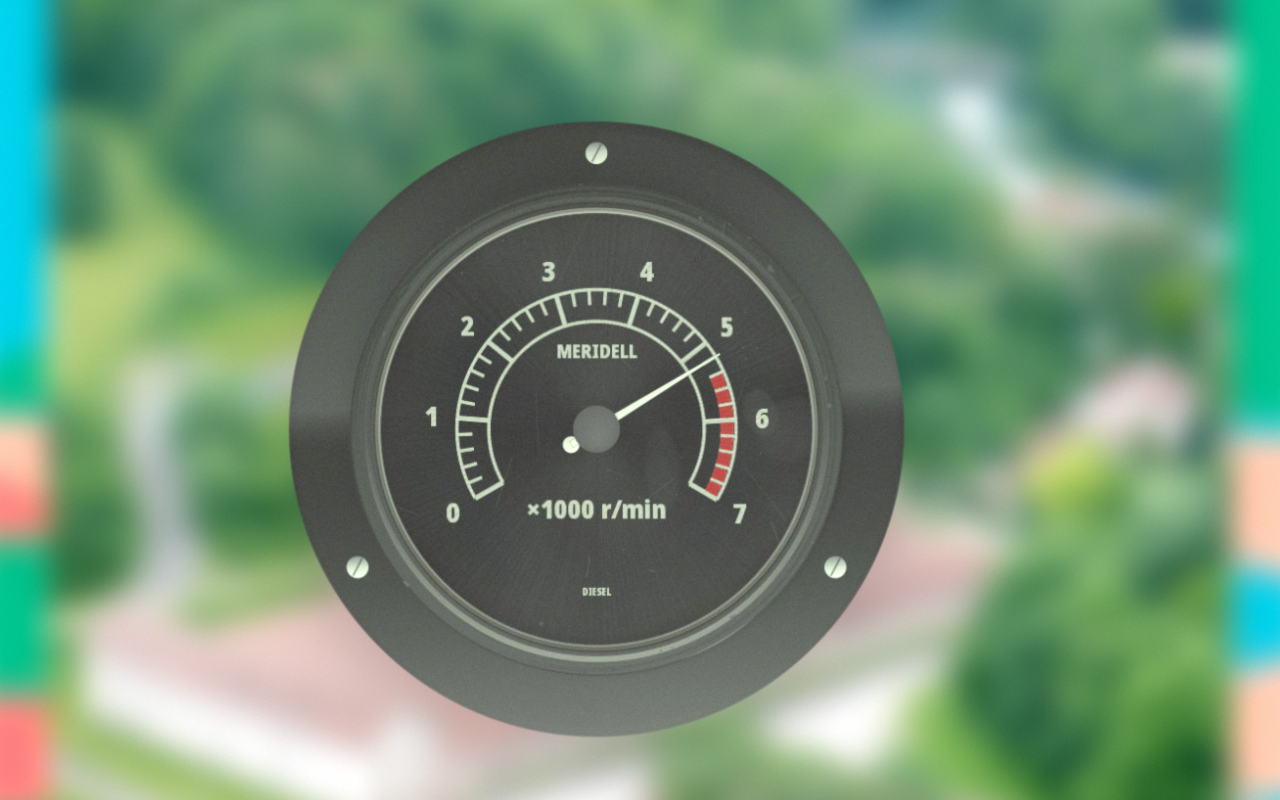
value=5200 unit=rpm
